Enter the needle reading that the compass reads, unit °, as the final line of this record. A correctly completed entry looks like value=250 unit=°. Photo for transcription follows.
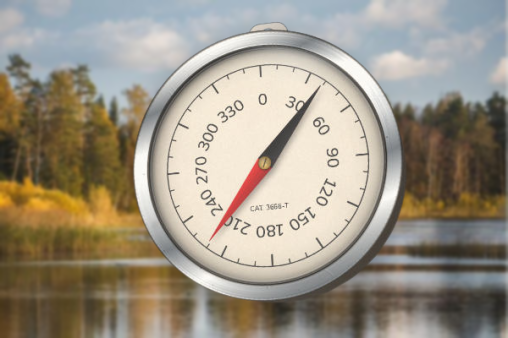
value=220 unit=°
